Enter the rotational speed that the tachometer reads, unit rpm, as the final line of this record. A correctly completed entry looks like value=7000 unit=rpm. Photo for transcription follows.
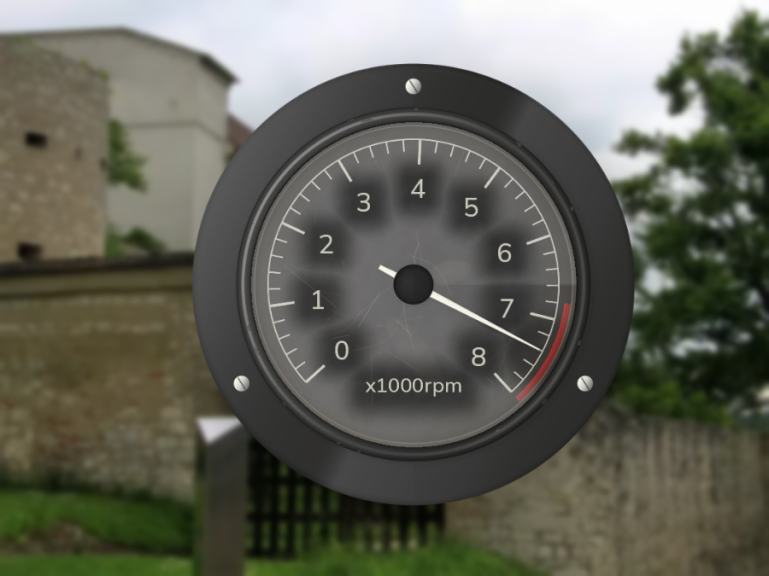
value=7400 unit=rpm
